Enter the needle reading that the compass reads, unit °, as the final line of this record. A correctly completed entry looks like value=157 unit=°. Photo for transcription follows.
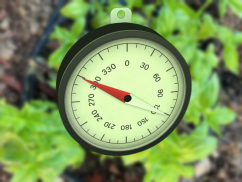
value=300 unit=°
